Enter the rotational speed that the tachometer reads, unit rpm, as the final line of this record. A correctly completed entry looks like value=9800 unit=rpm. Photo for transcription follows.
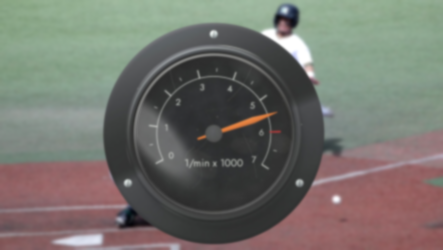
value=5500 unit=rpm
